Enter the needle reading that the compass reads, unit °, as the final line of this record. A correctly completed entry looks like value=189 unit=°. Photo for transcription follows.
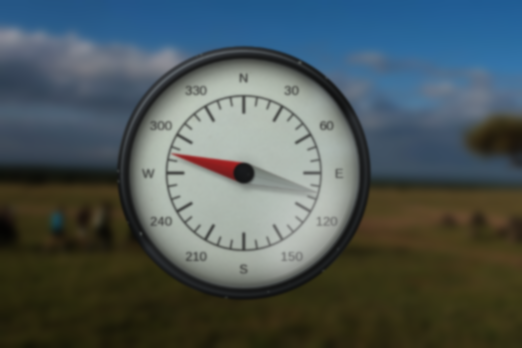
value=285 unit=°
